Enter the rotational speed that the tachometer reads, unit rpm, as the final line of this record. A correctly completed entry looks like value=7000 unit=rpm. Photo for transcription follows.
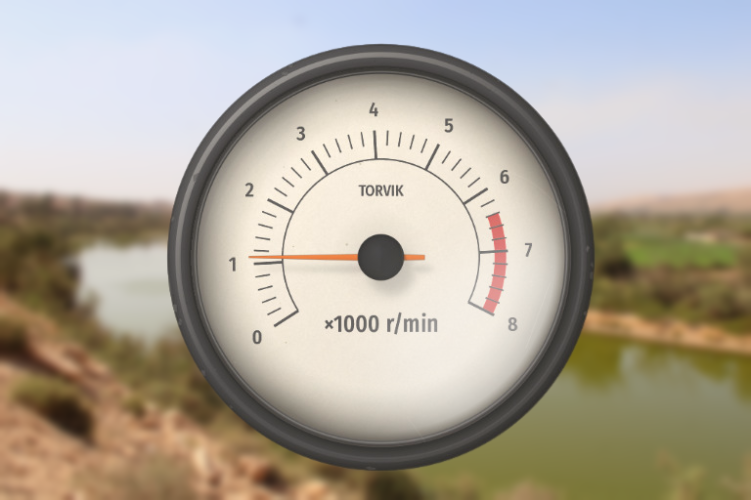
value=1100 unit=rpm
